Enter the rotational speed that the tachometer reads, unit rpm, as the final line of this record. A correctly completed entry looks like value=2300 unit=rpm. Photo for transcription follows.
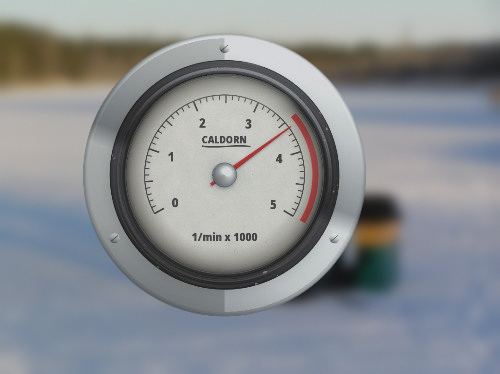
value=3600 unit=rpm
